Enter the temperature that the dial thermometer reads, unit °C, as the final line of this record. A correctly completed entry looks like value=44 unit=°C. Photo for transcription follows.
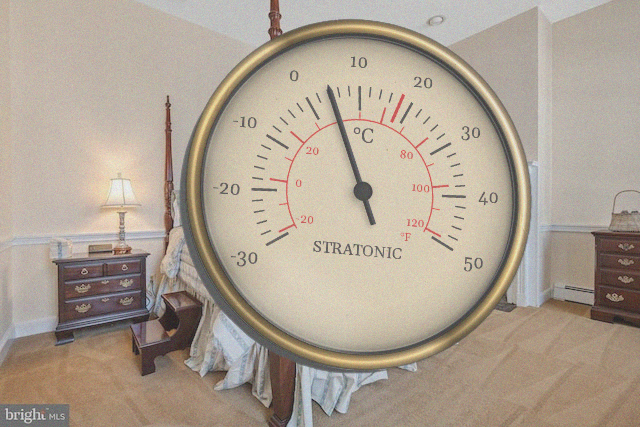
value=4 unit=°C
